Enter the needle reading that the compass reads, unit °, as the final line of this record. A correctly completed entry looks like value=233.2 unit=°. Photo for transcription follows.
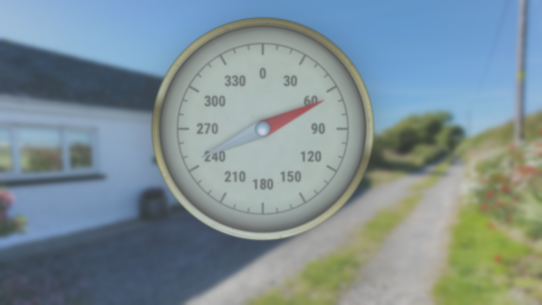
value=65 unit=°
